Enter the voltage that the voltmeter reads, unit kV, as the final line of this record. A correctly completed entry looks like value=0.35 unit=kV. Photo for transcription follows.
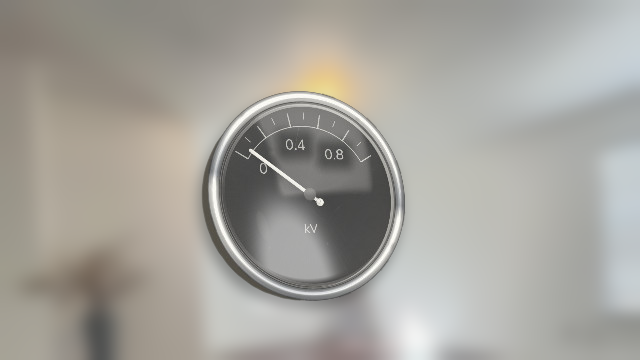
value=0.05 unit=kV
